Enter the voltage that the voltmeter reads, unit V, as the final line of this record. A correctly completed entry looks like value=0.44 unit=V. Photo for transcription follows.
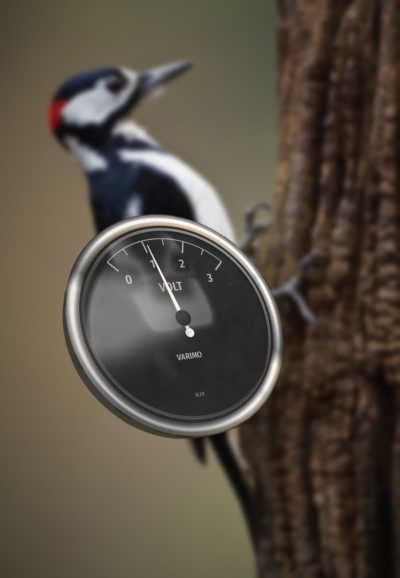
value=1 unit=V
